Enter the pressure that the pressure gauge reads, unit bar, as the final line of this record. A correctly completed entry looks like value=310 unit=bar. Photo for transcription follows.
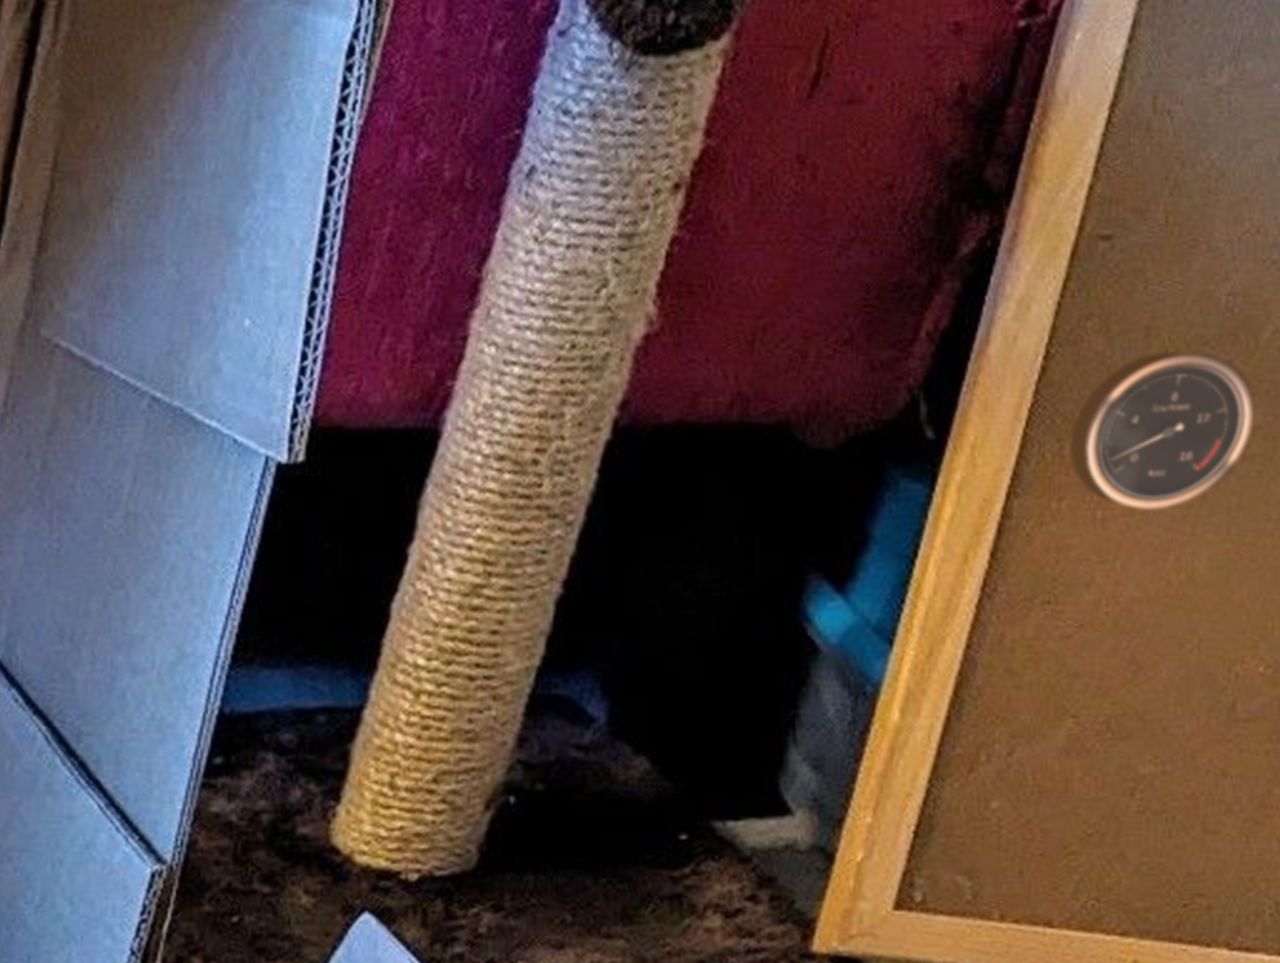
value=1 unit=bar
